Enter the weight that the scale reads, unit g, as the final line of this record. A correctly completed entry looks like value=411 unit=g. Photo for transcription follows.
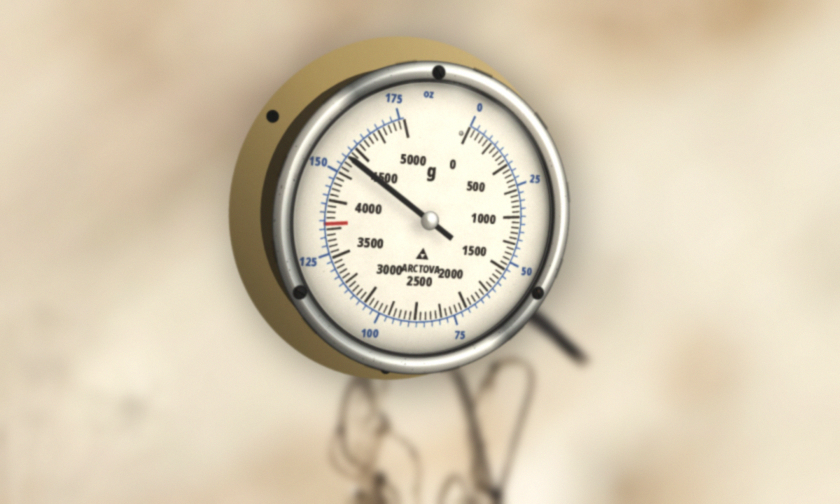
value=4400 unit=g
